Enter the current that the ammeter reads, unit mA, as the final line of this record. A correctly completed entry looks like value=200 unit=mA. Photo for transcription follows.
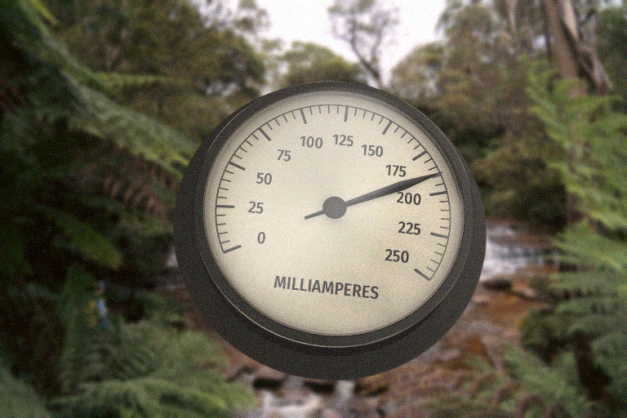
value=190 unit=mA
